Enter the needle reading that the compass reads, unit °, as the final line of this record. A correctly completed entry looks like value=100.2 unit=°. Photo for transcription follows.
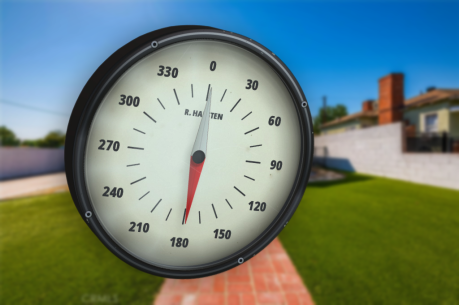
value=180 unit=°
